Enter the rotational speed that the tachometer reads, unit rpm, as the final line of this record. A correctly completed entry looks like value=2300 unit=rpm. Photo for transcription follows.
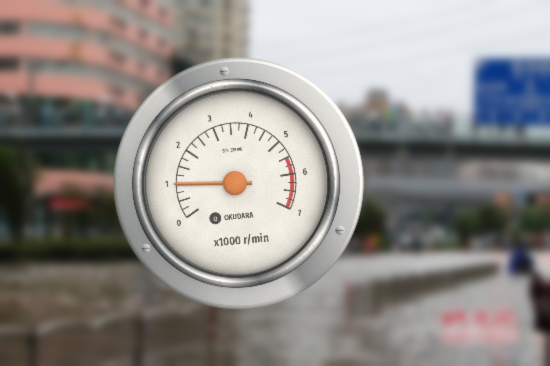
value=1000 unit=rpm
